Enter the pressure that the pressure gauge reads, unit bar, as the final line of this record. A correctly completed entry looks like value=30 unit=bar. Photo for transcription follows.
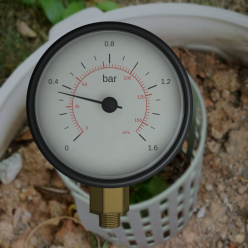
value=0.35 unit=bar
